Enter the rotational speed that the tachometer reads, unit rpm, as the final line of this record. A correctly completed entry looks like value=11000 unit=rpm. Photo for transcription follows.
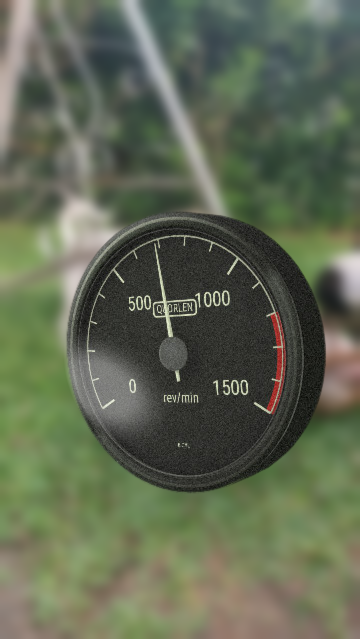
value=700 unit=rpm
